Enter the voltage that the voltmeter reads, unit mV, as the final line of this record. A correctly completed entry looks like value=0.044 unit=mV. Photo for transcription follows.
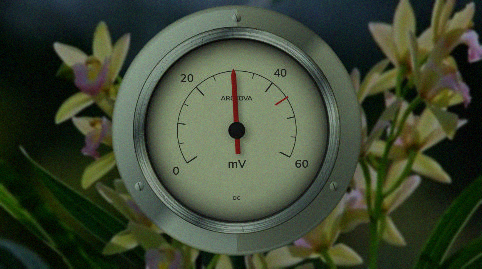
value=30 unit=mV
